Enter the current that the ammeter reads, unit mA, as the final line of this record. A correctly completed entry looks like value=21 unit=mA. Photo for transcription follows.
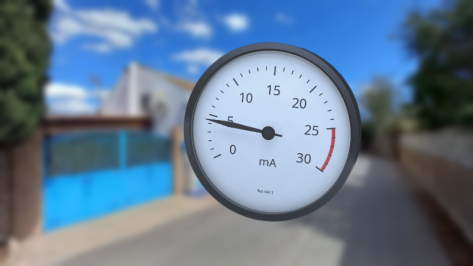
value=4.5 unit=mA
